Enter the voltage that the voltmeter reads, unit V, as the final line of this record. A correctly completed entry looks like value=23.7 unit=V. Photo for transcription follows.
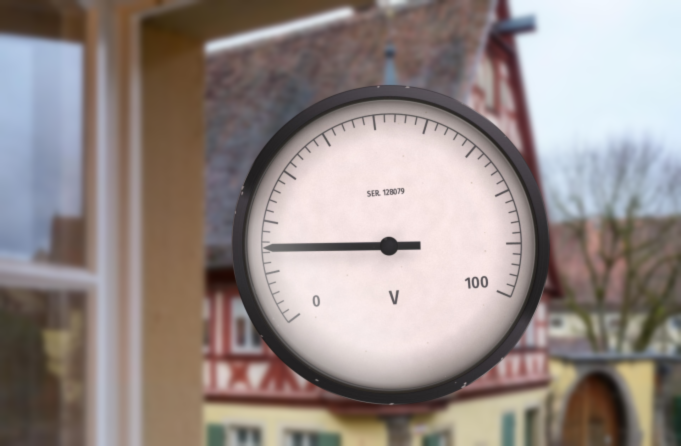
value=15 unit=V
